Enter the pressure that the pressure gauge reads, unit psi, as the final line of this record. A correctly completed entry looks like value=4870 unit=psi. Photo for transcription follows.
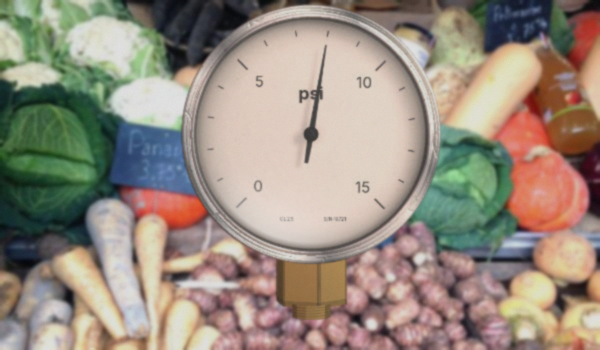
value=8 unit=psi
